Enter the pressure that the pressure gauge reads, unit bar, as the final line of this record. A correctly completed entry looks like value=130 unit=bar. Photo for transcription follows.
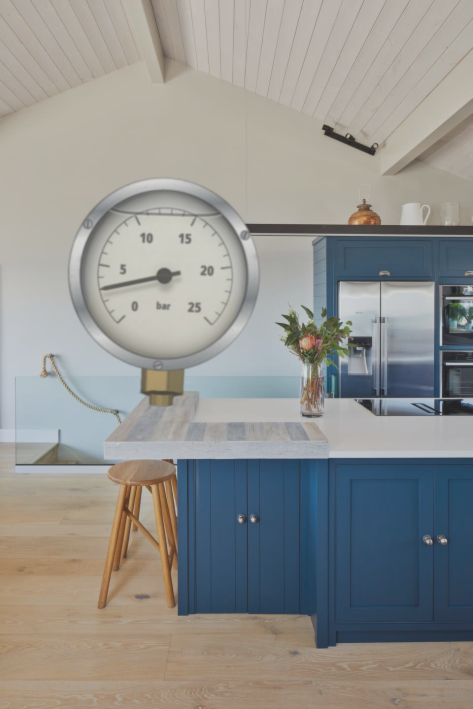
value=3 unit=bar
